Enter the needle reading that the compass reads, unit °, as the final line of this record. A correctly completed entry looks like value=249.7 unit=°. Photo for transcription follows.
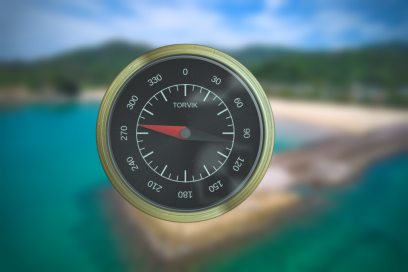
value=280 unit=°
